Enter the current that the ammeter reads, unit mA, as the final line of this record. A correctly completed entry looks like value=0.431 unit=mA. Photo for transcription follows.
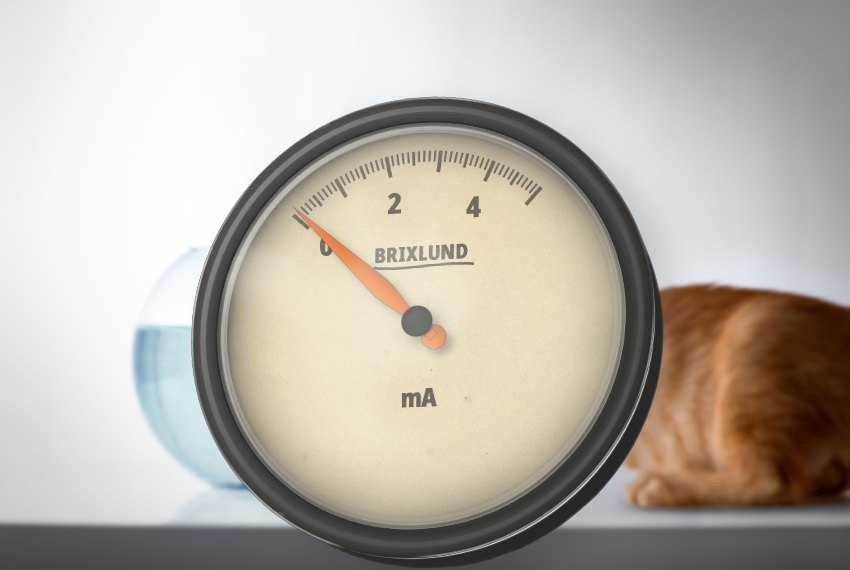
value=0.1 unit=mA
